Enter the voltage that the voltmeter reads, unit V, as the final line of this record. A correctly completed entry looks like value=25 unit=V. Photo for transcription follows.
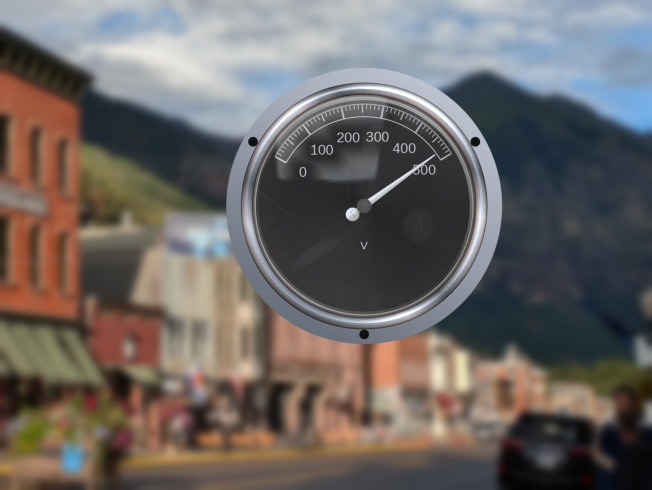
value=480 unit=V
